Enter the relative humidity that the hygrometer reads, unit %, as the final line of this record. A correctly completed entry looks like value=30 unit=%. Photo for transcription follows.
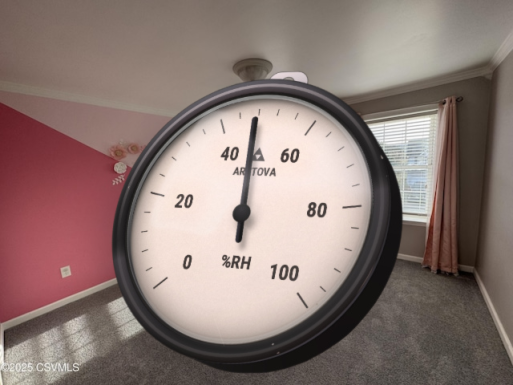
value=48 unit=%
